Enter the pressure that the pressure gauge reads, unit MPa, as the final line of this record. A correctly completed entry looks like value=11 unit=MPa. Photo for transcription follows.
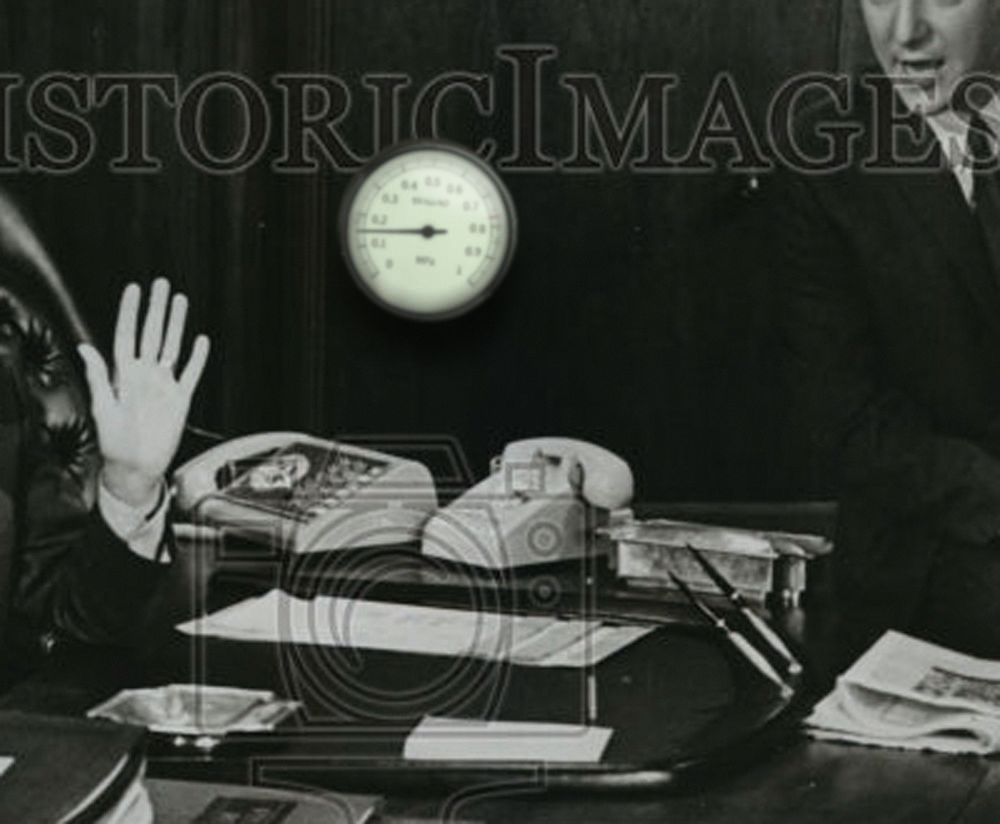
value=0.15 unit=MPa
